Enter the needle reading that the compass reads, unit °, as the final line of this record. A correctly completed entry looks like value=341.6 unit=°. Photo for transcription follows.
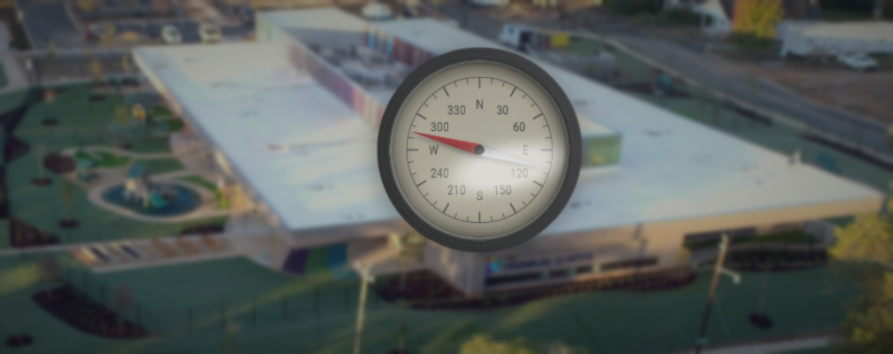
value=285 unit=°
